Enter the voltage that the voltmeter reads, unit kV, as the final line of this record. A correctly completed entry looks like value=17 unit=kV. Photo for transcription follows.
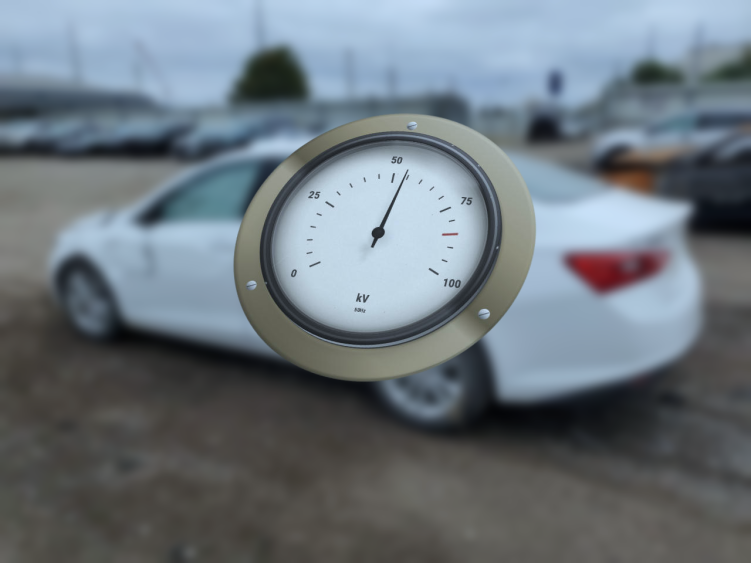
value=55 unit=kV
